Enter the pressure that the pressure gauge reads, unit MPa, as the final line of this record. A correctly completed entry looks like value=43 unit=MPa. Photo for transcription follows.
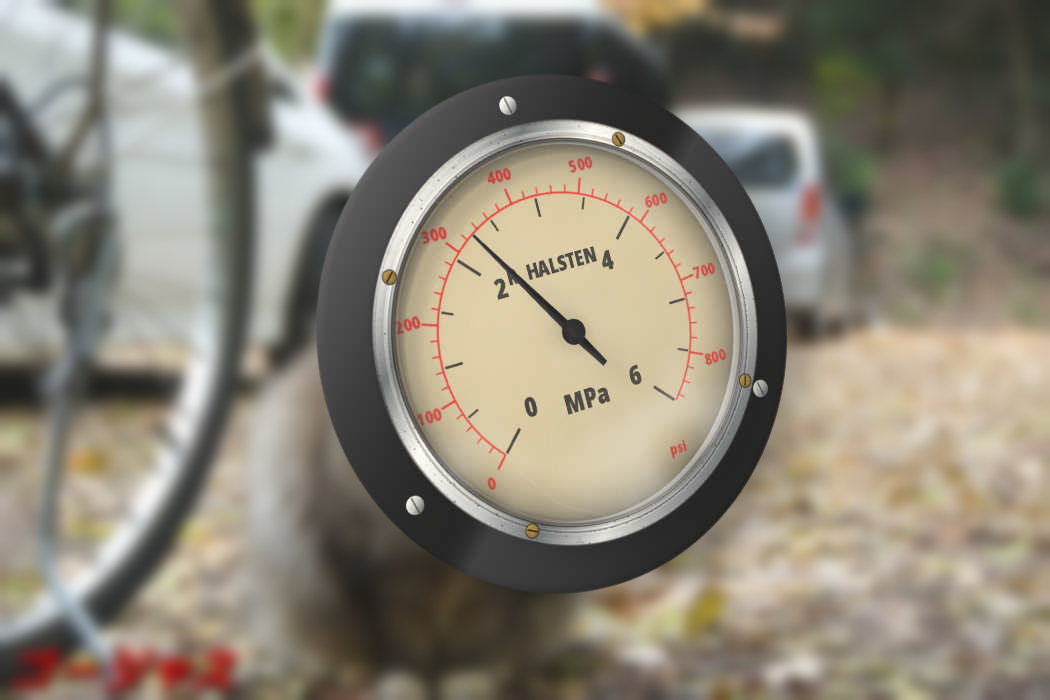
value=2.25 unit=MPa
